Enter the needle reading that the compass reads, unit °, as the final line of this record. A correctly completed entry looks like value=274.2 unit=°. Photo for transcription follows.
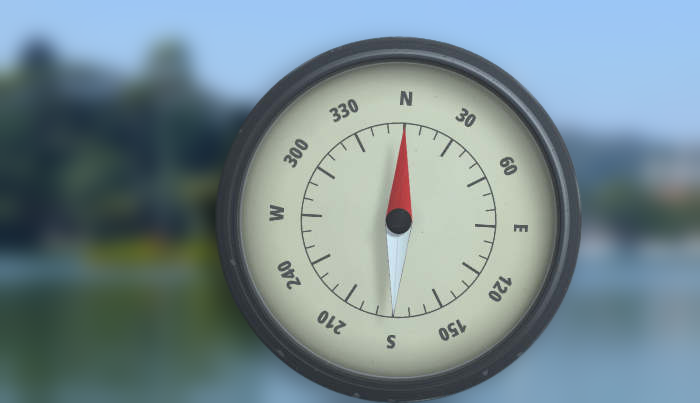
value=0 unit=°
